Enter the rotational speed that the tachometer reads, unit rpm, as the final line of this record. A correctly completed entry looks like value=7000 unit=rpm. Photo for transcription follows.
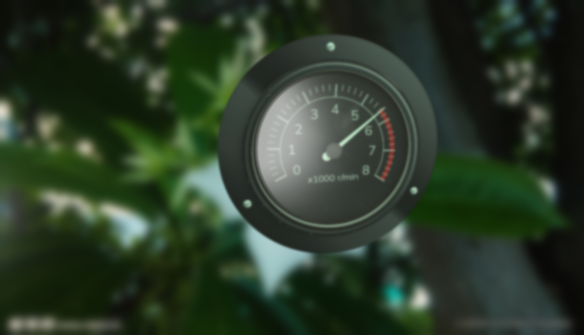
value=5600 unit=rpm
